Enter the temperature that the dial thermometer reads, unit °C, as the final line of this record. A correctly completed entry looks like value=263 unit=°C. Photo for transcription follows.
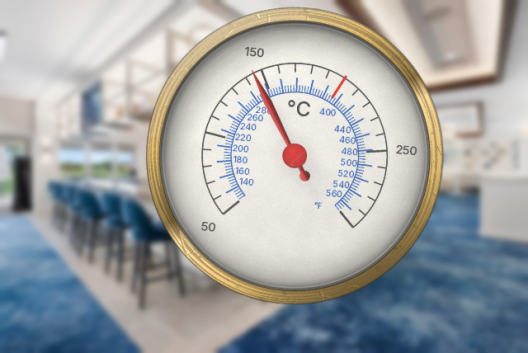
value=145 unit=°C
